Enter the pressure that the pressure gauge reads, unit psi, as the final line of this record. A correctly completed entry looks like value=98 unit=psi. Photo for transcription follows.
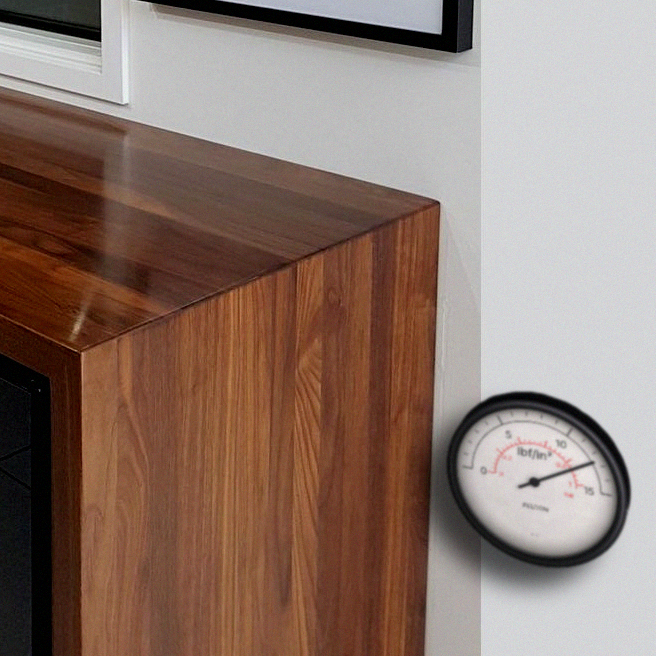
value=12.5 unit=psi
